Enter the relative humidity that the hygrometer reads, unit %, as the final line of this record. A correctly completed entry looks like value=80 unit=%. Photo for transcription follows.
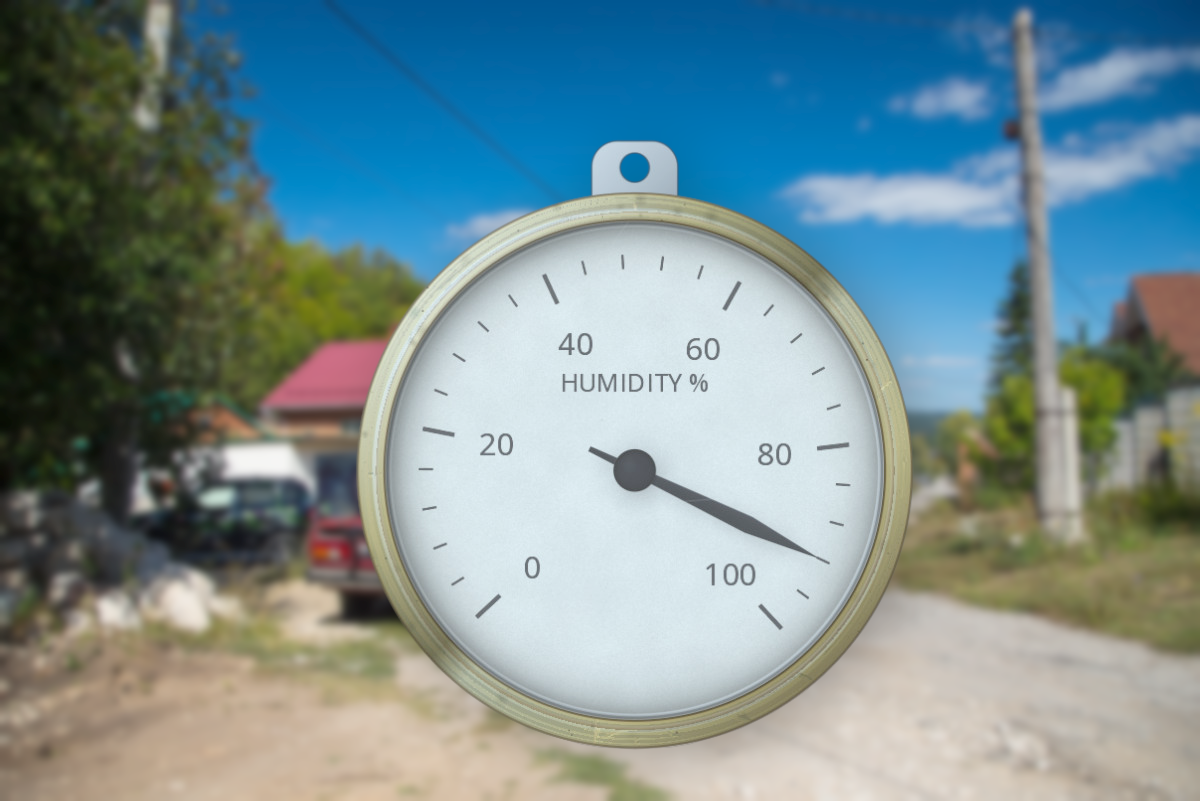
value=92 unit=%
